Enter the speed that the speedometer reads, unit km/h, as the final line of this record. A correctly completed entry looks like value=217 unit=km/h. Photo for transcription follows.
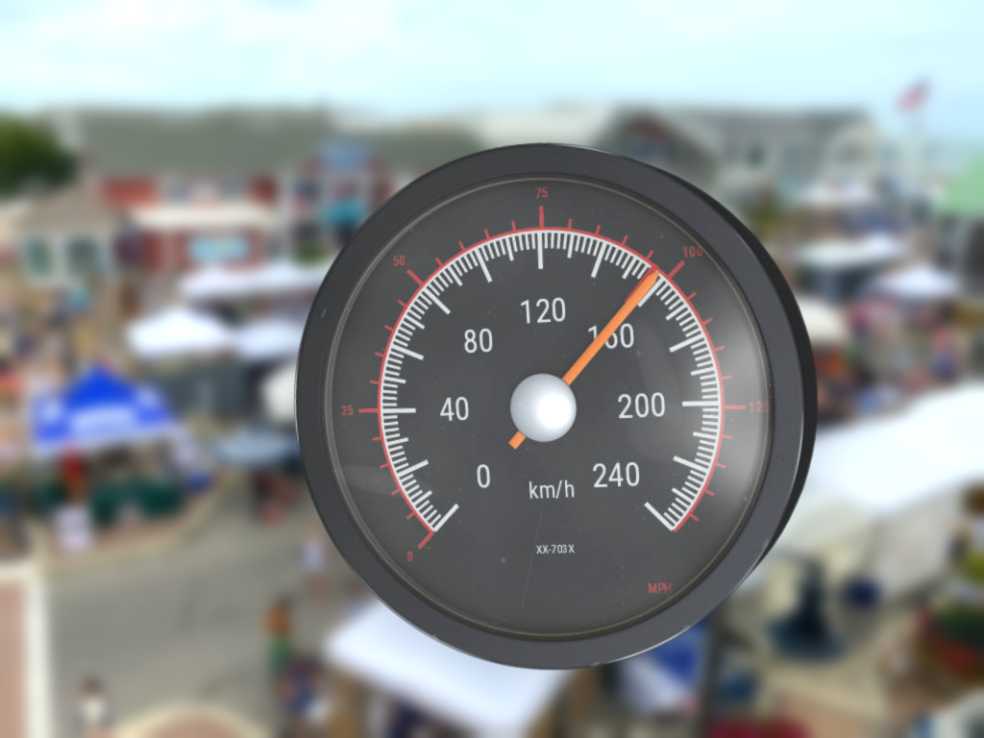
value=158 unit=km/h
